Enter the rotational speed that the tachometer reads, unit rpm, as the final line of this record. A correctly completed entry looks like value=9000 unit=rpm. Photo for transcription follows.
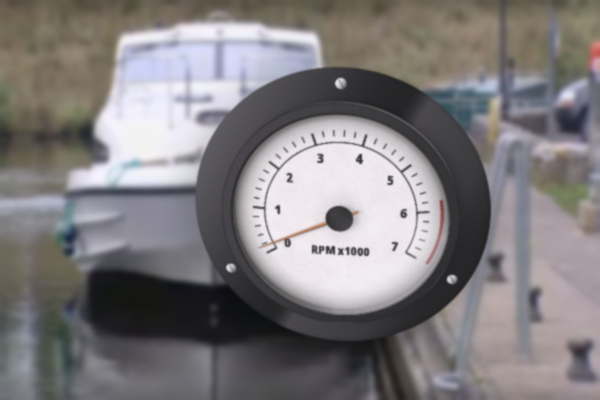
value=200 unit=rpm
